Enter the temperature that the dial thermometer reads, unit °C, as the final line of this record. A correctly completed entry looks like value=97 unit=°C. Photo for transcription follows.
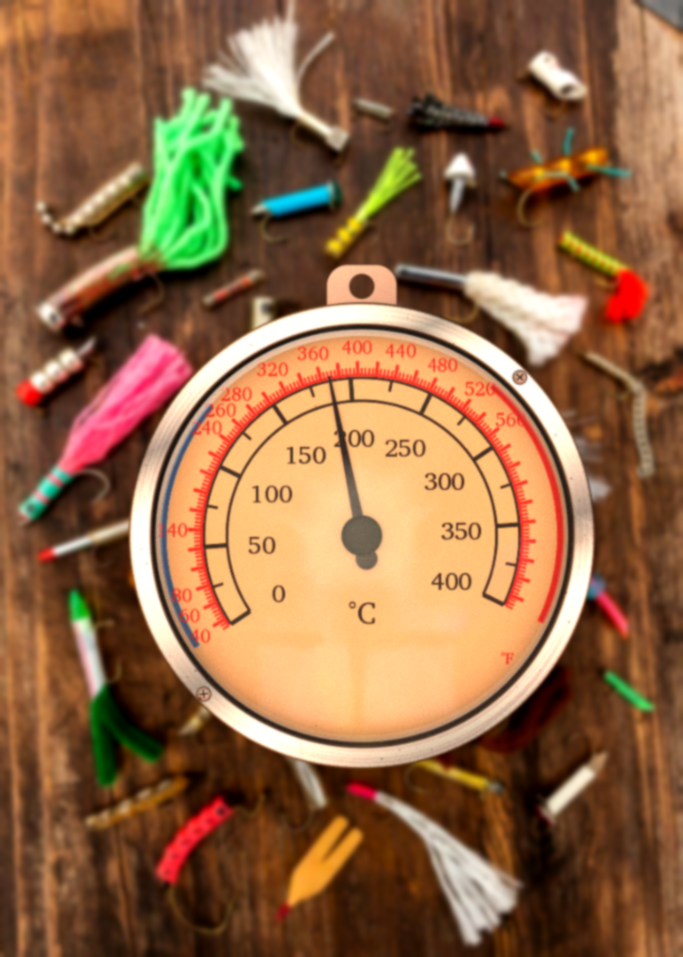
value=187.5 unit=°C
